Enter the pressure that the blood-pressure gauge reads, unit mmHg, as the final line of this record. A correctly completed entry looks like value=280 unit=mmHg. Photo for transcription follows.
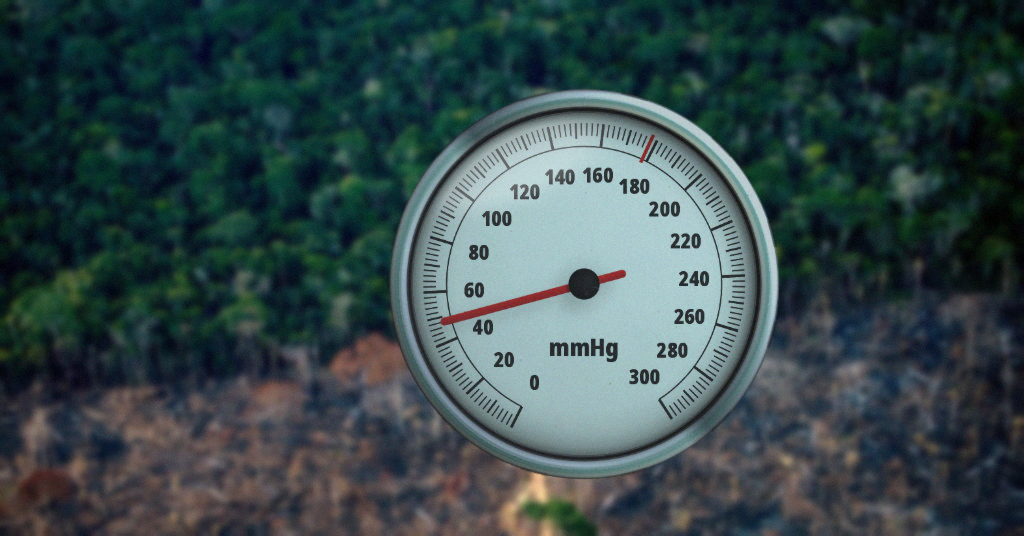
value=48 unit=mmHg
